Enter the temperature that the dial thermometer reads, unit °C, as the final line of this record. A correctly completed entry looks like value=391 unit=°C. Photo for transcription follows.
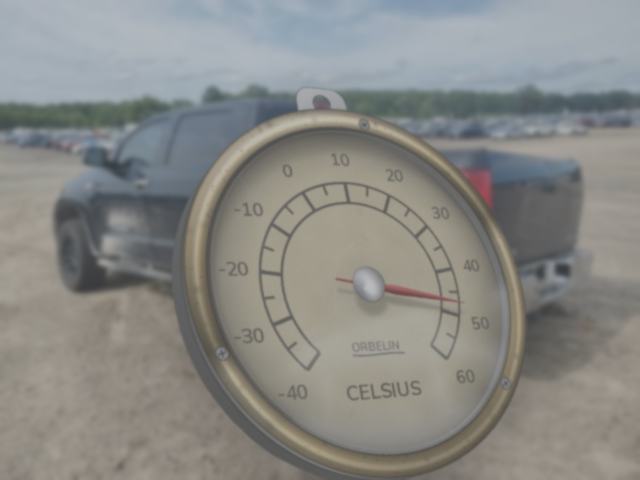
value=47.5 unit=°C
